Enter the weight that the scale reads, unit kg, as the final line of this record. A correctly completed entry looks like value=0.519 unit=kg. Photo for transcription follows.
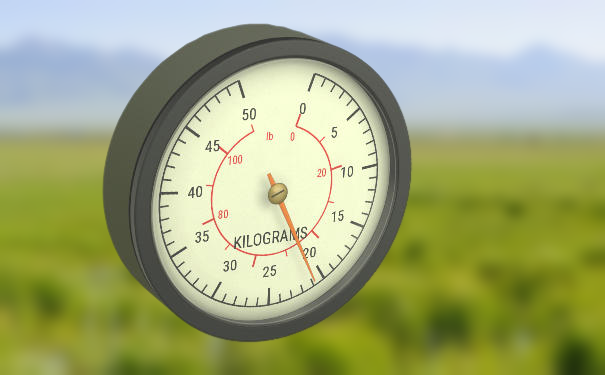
value=21 unit=kg
